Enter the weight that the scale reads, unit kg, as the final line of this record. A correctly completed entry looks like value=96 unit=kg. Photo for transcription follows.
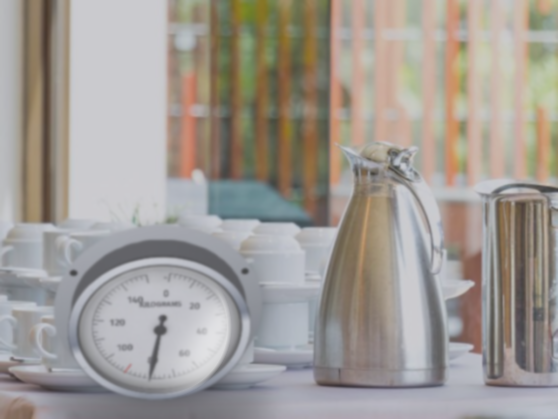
value=80 unit=kg
